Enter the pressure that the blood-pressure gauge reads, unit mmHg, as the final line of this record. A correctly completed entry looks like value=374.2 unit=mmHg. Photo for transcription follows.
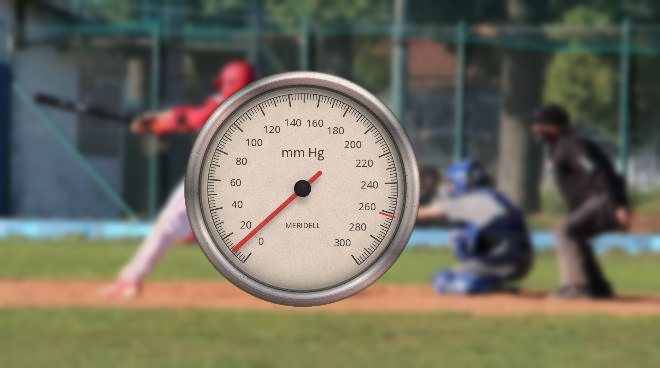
value=10 unit=mmHg
